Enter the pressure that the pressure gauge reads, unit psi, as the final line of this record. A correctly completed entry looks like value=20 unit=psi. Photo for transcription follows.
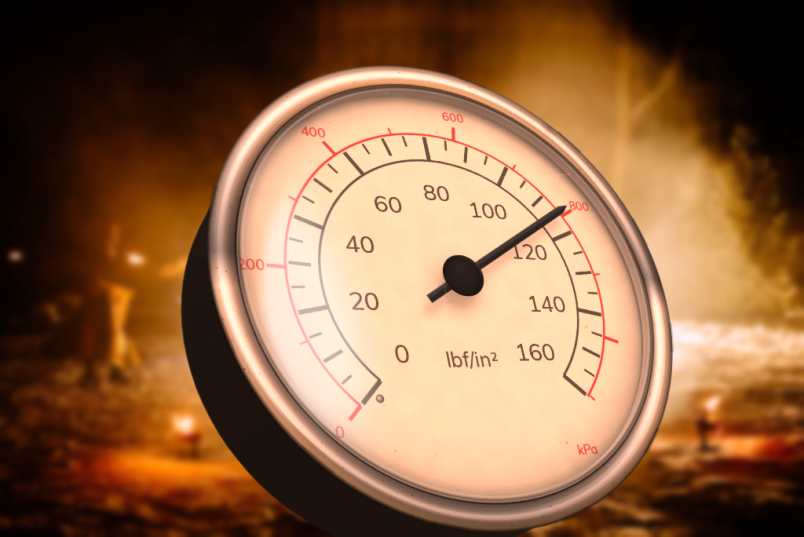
value=115 unit=psi
